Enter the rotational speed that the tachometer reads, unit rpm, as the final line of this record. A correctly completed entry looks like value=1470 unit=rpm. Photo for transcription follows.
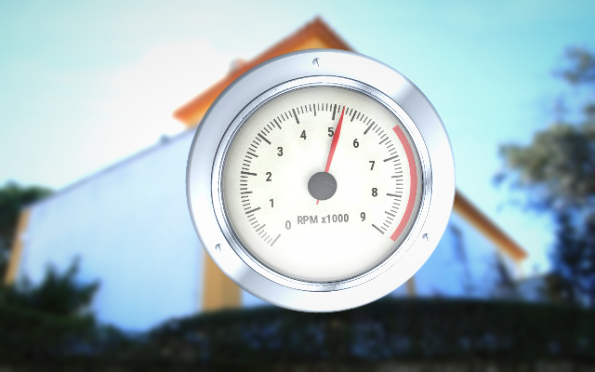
value=5200 unit=rpm
